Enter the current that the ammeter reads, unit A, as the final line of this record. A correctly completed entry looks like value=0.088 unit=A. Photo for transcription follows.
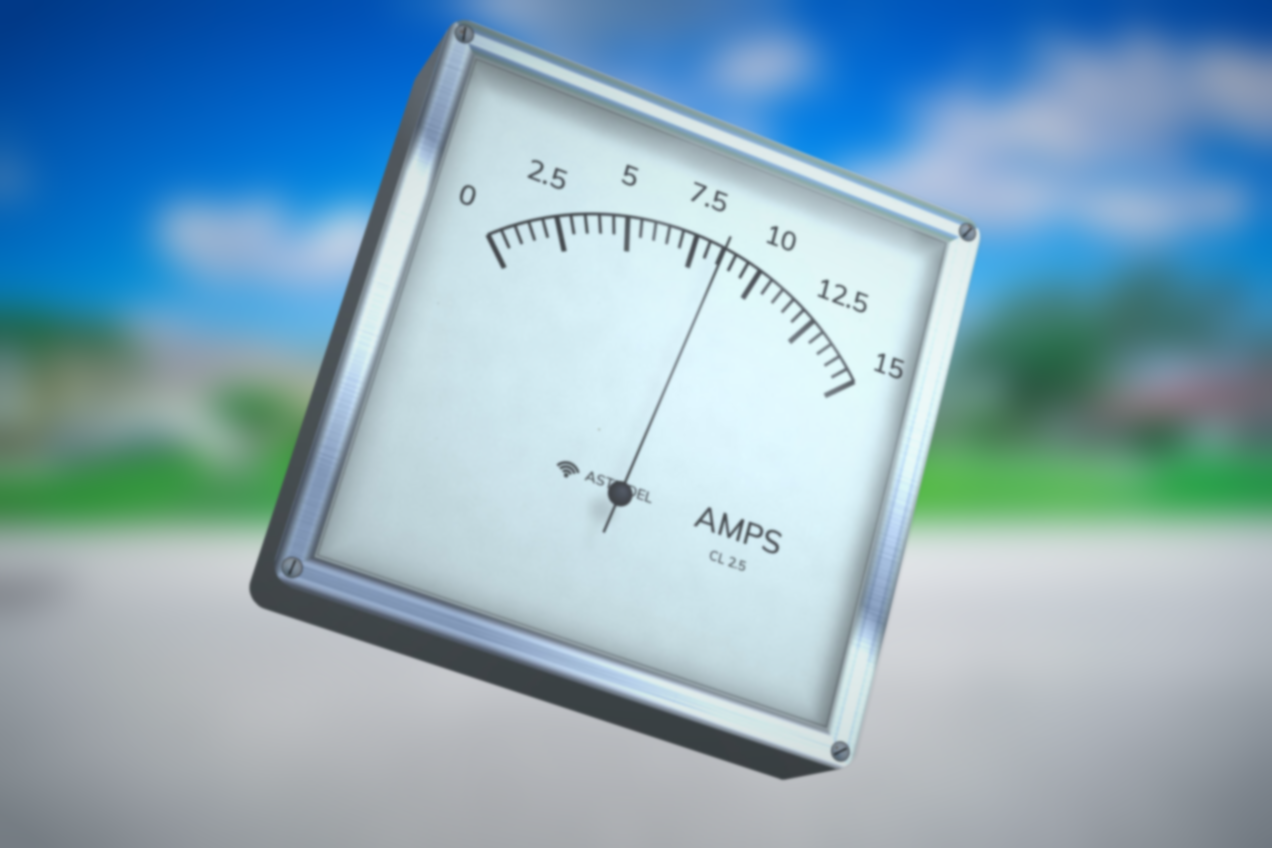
value=8.5 unit=A
